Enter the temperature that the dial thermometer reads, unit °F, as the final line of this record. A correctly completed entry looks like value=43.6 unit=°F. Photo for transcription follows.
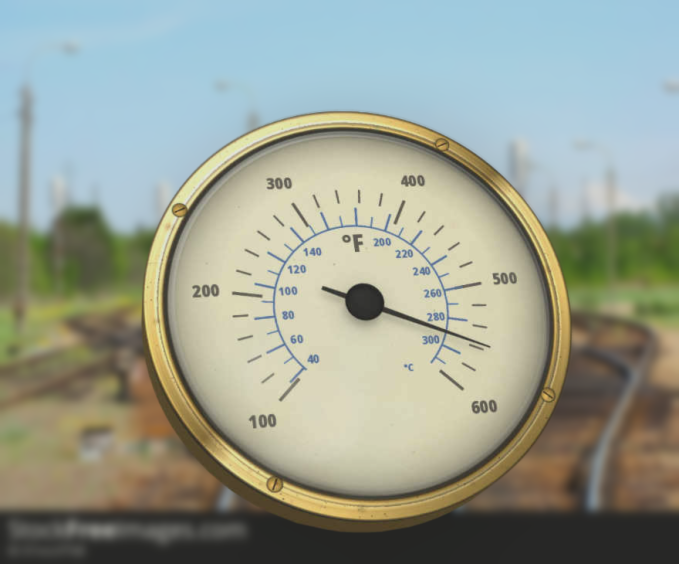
value=560 unit=°F
